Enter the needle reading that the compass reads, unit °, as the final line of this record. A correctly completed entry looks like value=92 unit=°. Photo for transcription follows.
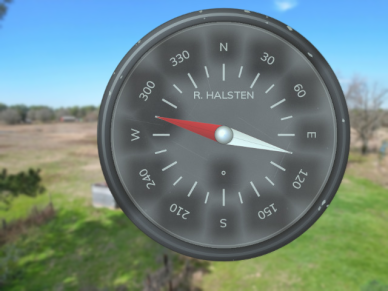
value=285 unit=°
